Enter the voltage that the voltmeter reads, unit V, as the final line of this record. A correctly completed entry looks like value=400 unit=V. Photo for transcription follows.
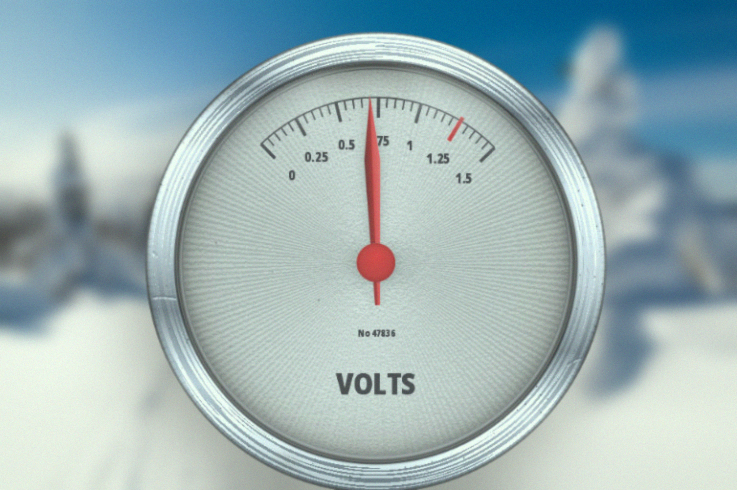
value=0.7 unit=V
